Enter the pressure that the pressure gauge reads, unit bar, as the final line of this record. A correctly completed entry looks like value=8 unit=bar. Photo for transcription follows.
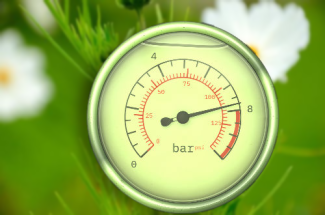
value=7.75 unit=bar
